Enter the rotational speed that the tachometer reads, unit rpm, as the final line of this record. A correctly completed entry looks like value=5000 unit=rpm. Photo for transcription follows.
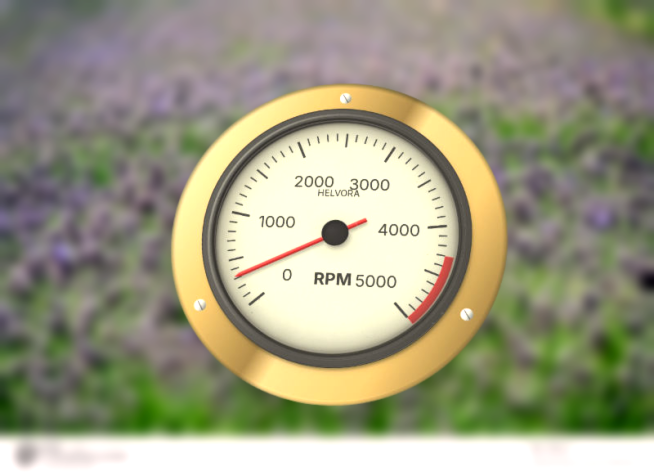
value=300 unit=rpm
